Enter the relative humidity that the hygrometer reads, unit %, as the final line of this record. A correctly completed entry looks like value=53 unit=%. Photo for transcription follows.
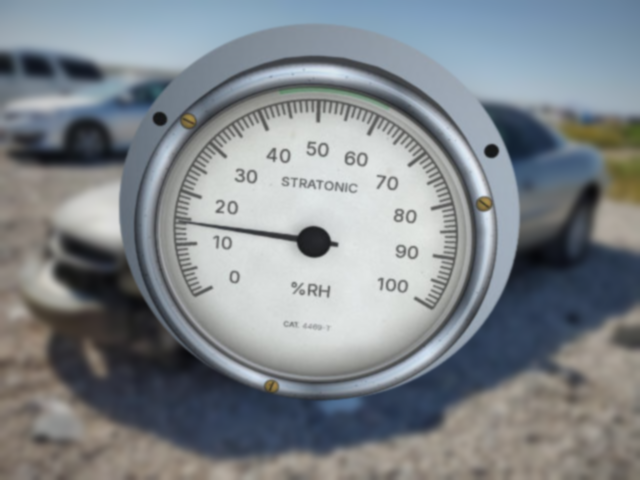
value=15 unit=%
